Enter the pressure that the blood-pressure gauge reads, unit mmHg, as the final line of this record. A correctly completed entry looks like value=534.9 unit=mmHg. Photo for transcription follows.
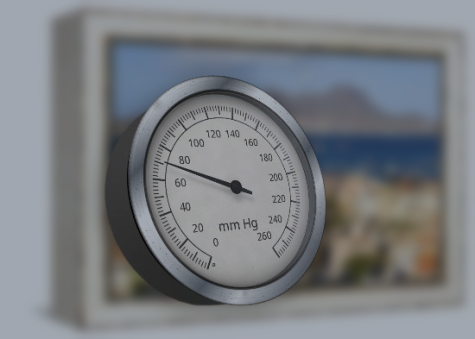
value=70 unit=mmHg
